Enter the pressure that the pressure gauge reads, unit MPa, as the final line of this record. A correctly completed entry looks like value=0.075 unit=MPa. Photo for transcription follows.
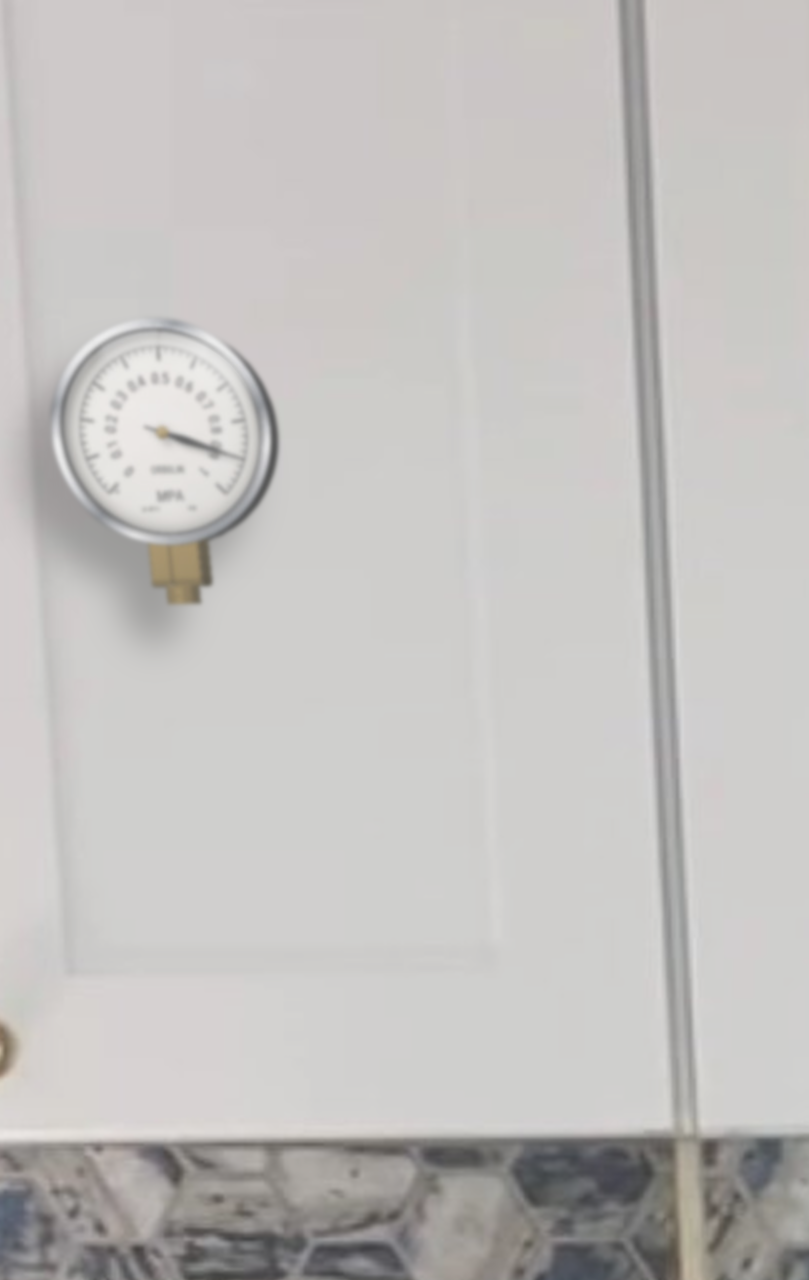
value=0.9 unit=MPa
